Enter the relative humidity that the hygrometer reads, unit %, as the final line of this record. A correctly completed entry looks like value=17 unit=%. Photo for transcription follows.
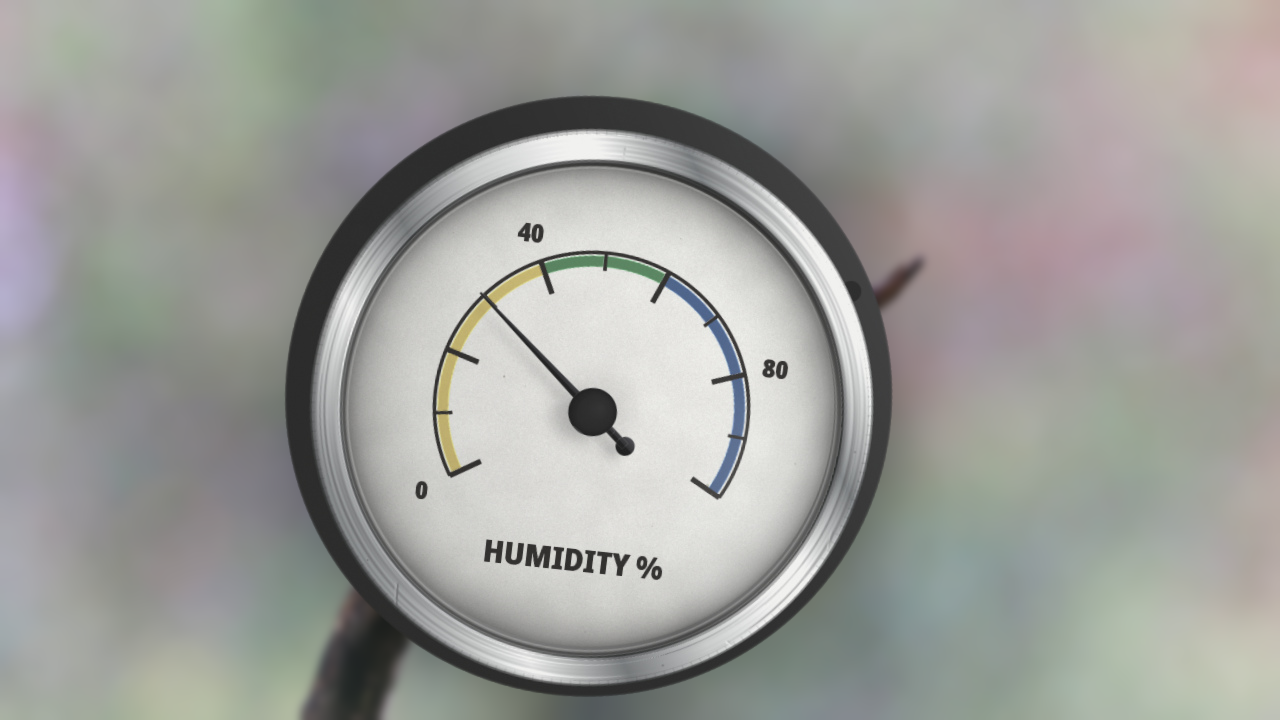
value=30 unit=%
